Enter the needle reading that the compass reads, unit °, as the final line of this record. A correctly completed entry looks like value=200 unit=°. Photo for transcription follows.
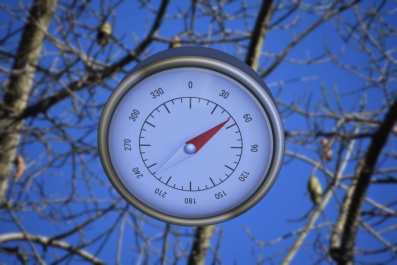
value=50 unit=°
